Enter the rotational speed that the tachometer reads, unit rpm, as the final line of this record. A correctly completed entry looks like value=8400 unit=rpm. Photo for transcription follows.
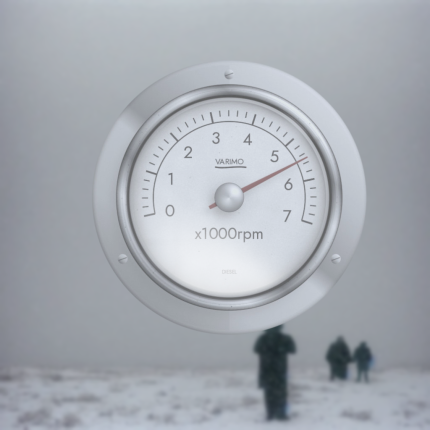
value=5500 unit=rpm
